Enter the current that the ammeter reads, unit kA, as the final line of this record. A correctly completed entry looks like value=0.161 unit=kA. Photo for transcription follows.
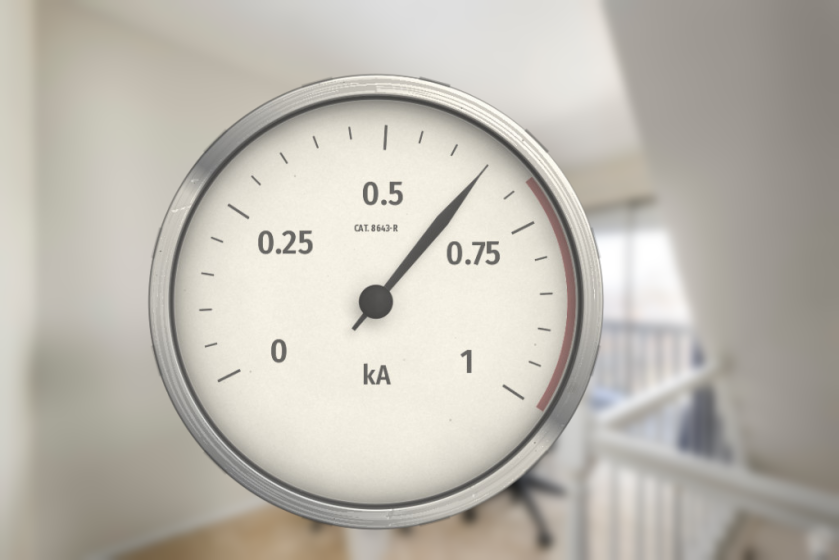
value=0.65 unit=kA
